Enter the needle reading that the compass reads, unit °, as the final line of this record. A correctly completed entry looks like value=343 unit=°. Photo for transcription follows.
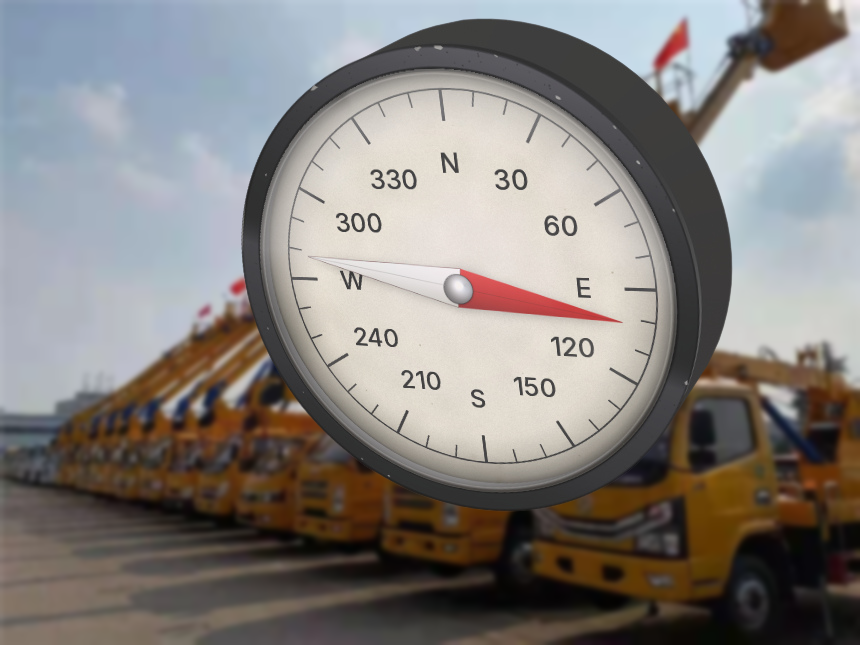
value=100 unit=°
